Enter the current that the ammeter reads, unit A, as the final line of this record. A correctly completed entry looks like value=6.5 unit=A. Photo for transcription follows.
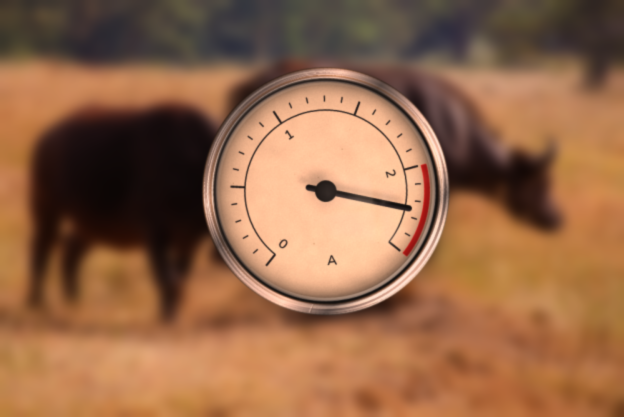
value=2.25 unit=A
